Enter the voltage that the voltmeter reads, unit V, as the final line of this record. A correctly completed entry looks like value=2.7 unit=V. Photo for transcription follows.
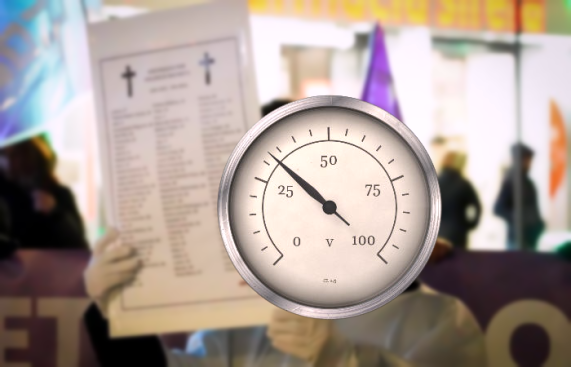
value=32.5 unit=V
